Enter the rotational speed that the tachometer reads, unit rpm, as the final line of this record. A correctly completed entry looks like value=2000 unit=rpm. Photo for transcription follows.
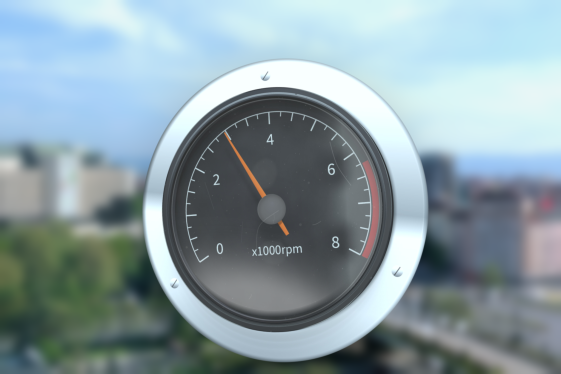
value=3000 unit=rpm
